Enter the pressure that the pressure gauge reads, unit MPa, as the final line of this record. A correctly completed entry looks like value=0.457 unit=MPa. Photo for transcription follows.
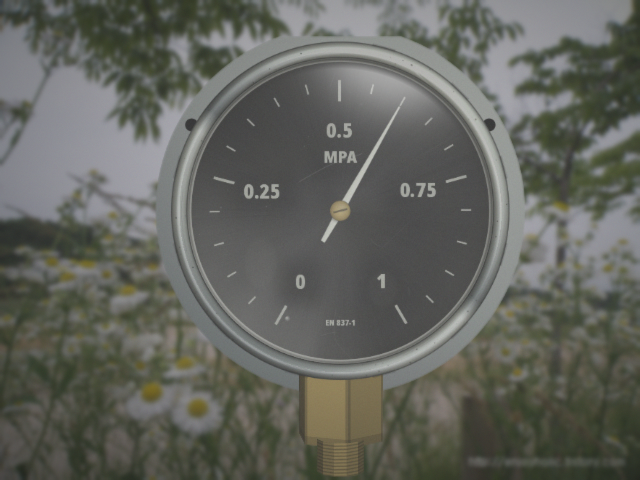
value=0.6 unit=MPa
